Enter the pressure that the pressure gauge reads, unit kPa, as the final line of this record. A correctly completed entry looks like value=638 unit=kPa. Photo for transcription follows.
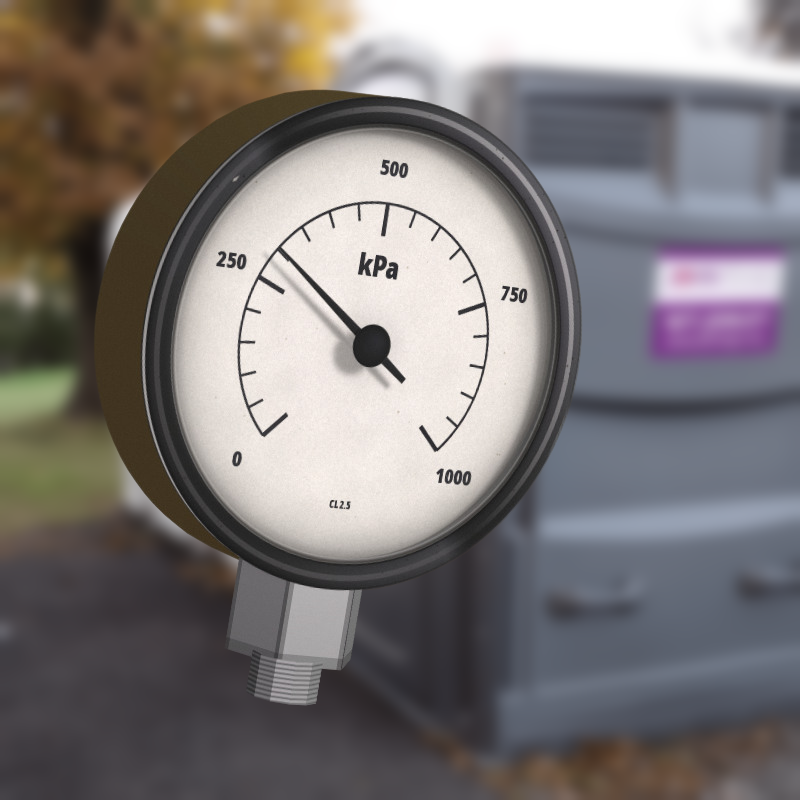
value=300 unit=kPa
